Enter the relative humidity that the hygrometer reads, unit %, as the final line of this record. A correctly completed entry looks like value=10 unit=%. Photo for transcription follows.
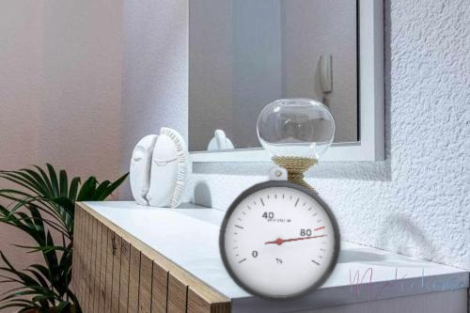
value=84 unit=%
